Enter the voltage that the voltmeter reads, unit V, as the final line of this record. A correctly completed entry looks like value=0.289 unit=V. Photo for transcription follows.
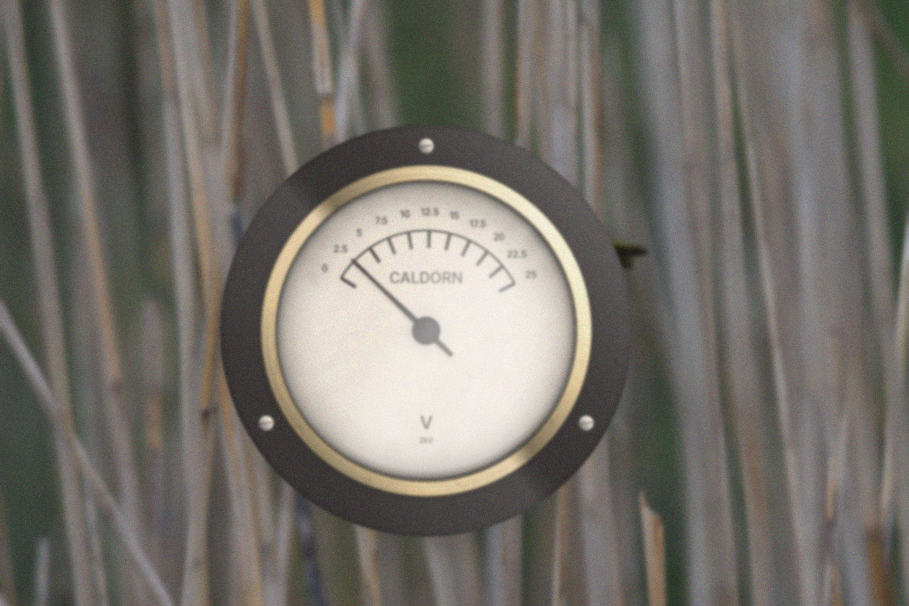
value=2.5 unit=V
